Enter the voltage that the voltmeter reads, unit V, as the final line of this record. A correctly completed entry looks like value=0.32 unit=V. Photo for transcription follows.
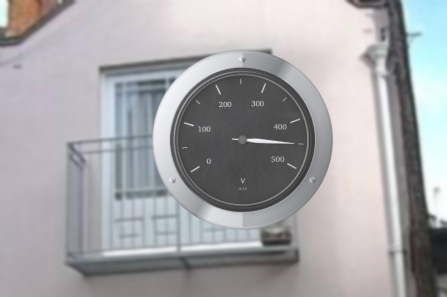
value=450 unit=V
